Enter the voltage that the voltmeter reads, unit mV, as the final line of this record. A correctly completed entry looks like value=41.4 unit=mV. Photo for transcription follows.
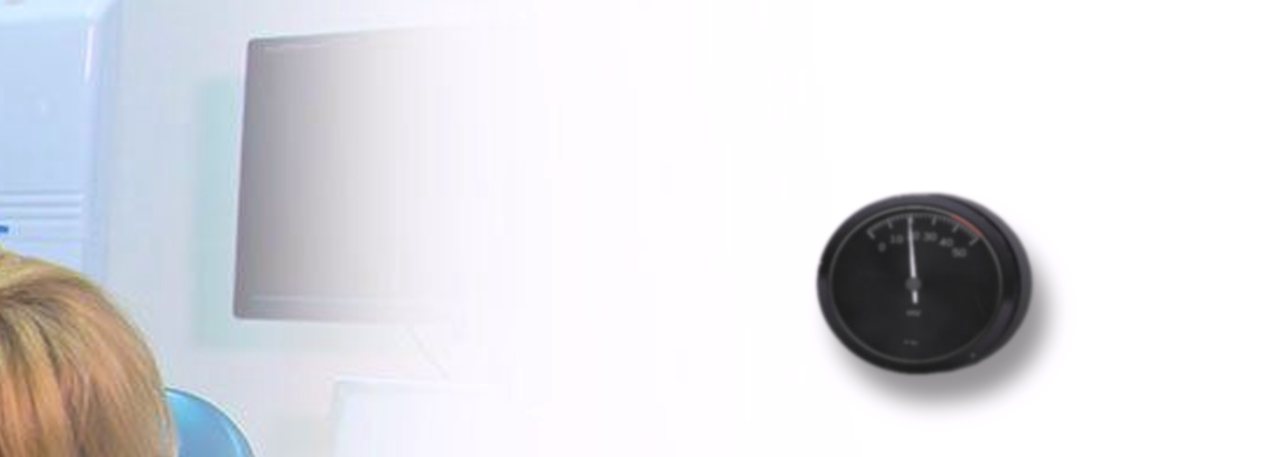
value=20 unit=mV
